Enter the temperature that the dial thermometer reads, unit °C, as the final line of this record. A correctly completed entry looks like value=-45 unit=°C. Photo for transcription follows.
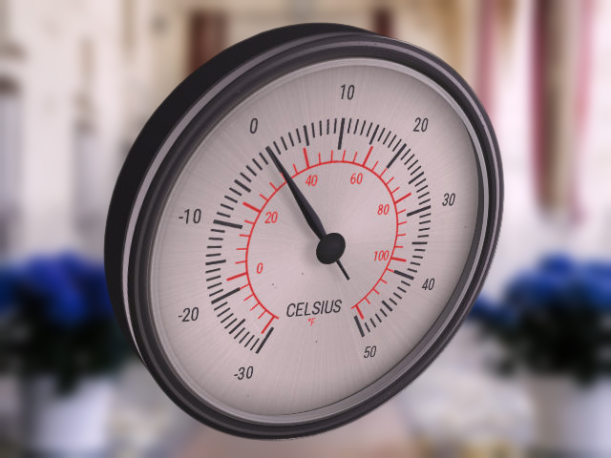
value=0 unit=°C
